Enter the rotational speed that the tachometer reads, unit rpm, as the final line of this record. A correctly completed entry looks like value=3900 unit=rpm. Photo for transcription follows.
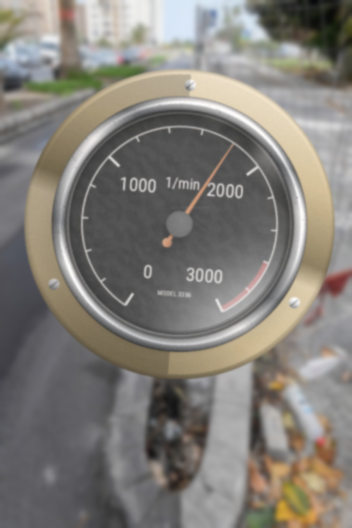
value=1800 unit=rpm
